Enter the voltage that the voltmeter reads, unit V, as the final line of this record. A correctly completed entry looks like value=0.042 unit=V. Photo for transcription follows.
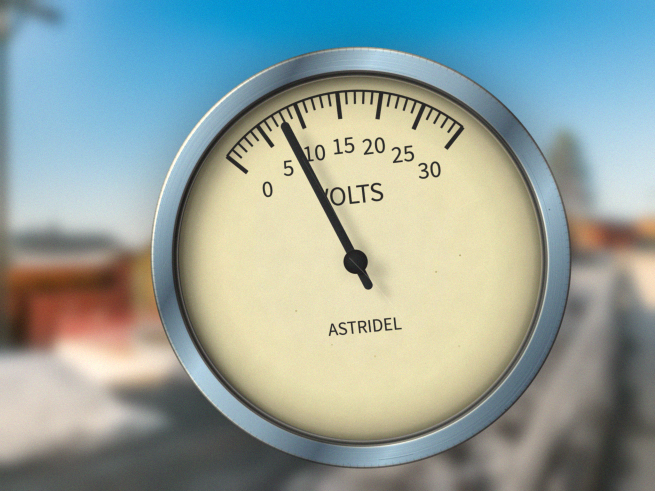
value=8 unit=V
